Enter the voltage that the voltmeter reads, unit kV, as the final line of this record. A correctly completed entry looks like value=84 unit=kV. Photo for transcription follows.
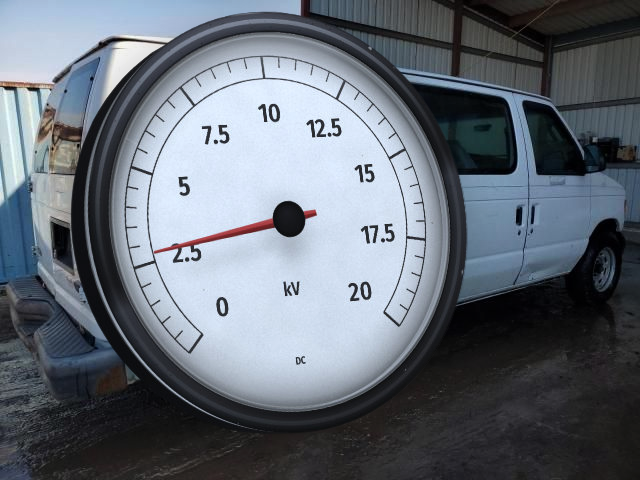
value=2.75 unit=kV
